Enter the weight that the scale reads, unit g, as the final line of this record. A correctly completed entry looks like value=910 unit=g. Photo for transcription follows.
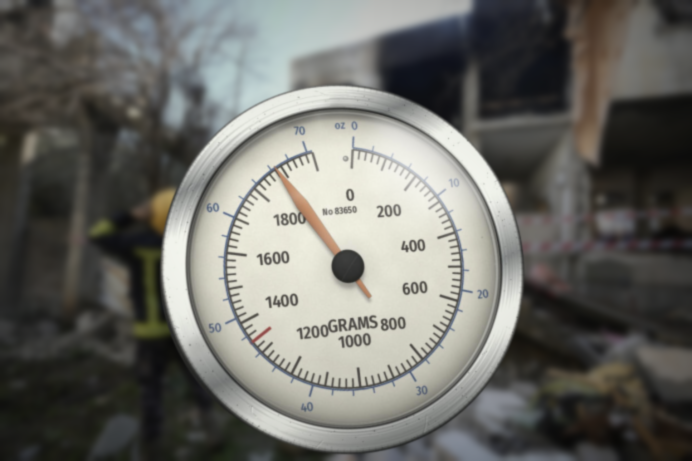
value=1880 unit=g
